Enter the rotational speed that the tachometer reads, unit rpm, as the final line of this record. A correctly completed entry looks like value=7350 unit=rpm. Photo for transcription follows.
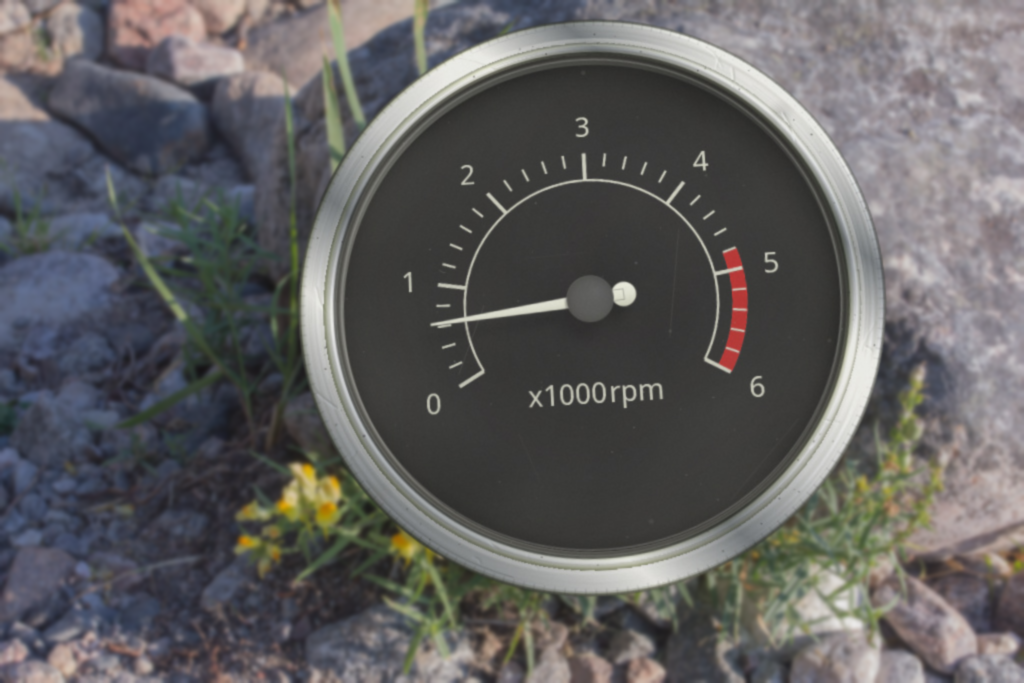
value=600 unit=rpm
